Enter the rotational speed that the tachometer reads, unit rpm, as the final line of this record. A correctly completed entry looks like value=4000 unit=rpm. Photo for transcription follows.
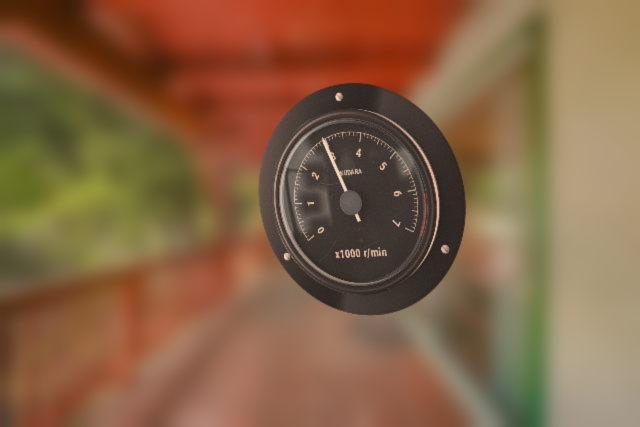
value=3000 unit=rpm
